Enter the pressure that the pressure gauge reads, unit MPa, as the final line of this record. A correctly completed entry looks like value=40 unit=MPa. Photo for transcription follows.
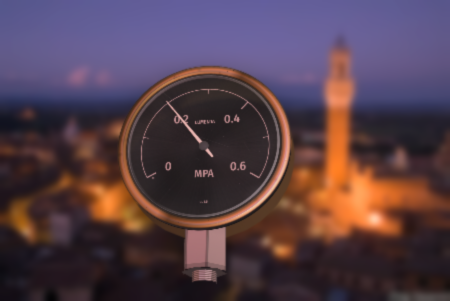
value=0.2 unit=MPa
